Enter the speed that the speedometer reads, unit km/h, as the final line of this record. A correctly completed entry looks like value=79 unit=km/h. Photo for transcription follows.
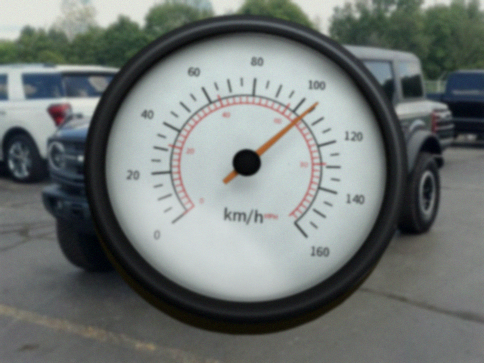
value=105 unit=km/h
